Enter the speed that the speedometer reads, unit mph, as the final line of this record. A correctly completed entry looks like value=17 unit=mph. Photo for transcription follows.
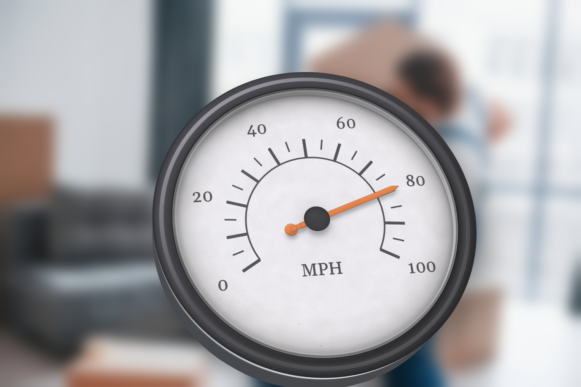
value=80 unit=mph
